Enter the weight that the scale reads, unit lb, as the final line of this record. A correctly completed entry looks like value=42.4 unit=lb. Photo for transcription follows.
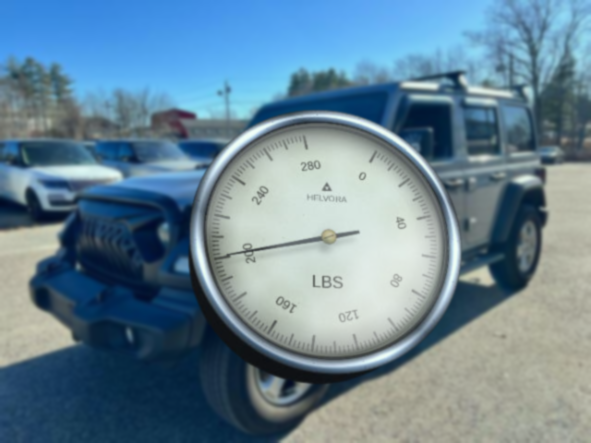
value=200 unit=lb
